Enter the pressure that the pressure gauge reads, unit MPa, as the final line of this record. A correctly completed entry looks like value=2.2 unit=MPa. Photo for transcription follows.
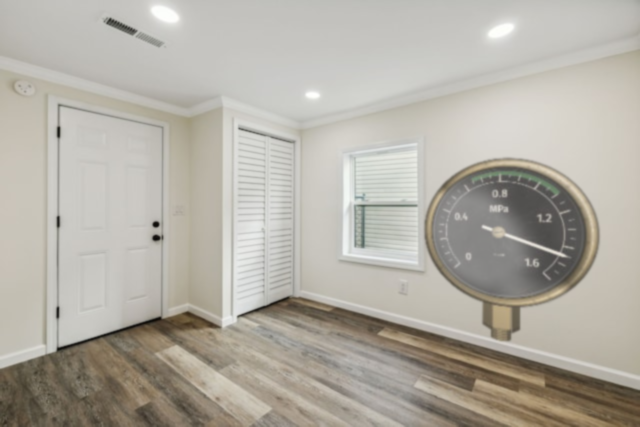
value=1.45 unit=MPa
